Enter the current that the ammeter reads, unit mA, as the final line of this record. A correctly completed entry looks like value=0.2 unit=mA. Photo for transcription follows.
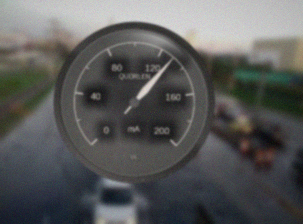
value=130 unit=mA
